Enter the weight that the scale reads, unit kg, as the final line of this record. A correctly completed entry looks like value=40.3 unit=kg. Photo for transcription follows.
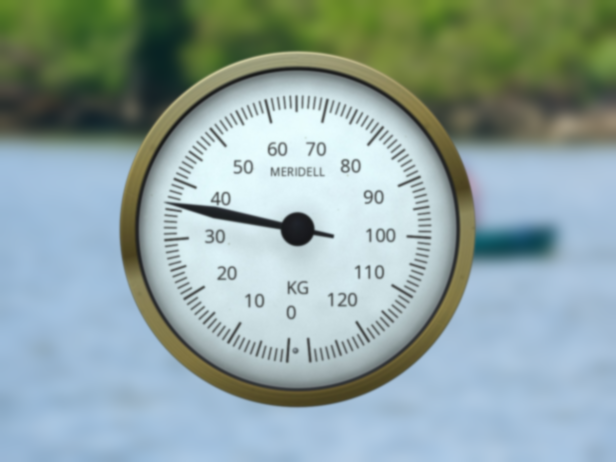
value=36 unit=kg
